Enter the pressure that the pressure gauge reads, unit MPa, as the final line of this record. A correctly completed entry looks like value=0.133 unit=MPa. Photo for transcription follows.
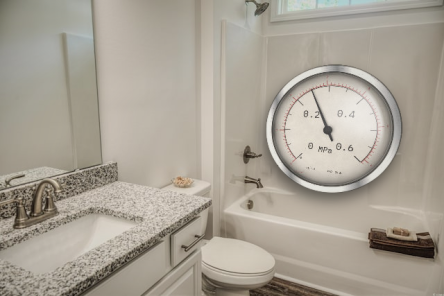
value=0.25 unit=MPa
